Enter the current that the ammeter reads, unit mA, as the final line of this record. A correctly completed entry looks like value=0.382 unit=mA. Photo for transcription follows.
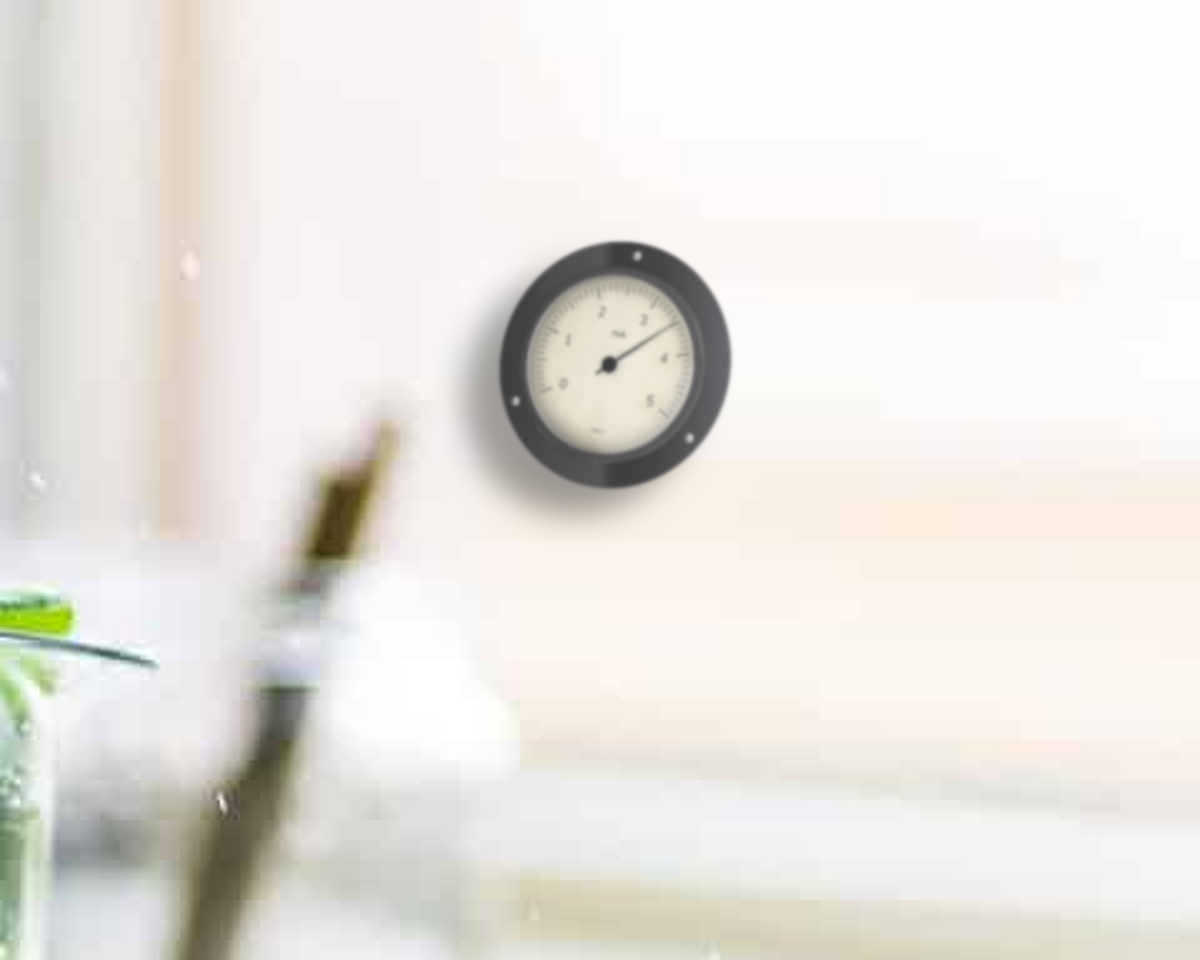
value=3.5 unit=mA
